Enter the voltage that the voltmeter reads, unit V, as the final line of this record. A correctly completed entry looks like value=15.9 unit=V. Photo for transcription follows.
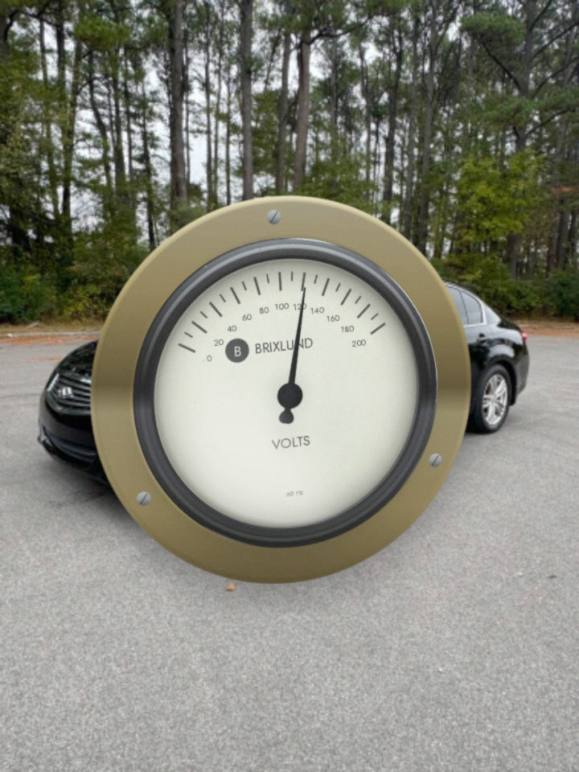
value=120 unit=V
